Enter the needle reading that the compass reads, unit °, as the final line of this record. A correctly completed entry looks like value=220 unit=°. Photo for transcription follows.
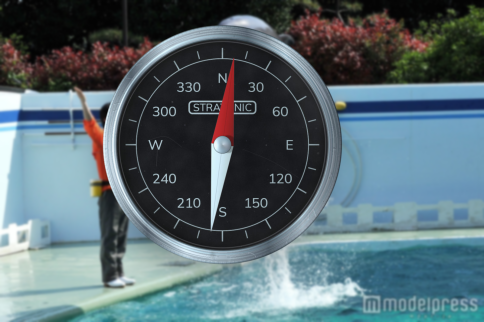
value=7.5 unit=°
